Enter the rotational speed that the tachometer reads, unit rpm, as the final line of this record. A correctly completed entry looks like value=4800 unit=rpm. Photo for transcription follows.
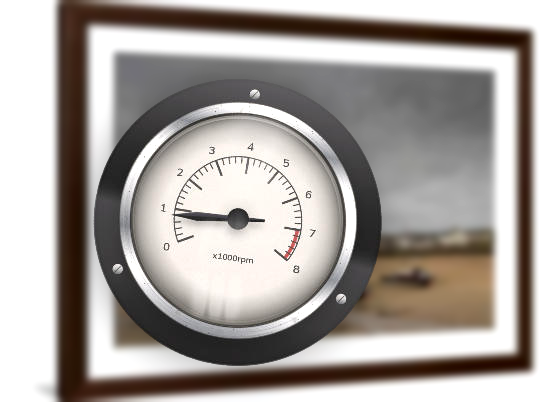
value=800 unit=rpm
